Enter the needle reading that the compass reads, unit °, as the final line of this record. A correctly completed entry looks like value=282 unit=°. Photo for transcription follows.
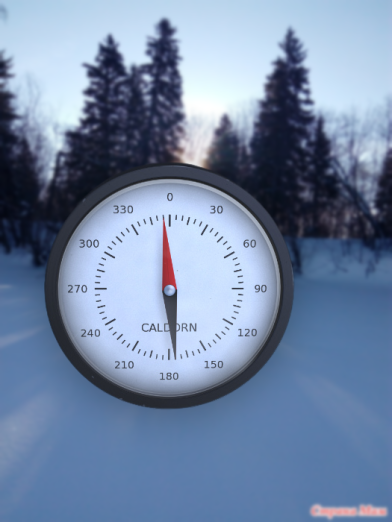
value=355 unit=°
